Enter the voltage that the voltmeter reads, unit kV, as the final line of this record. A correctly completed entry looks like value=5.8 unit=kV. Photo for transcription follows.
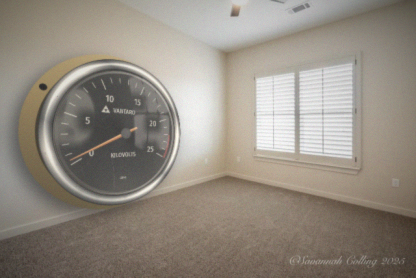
value=0.5 unit=kV
